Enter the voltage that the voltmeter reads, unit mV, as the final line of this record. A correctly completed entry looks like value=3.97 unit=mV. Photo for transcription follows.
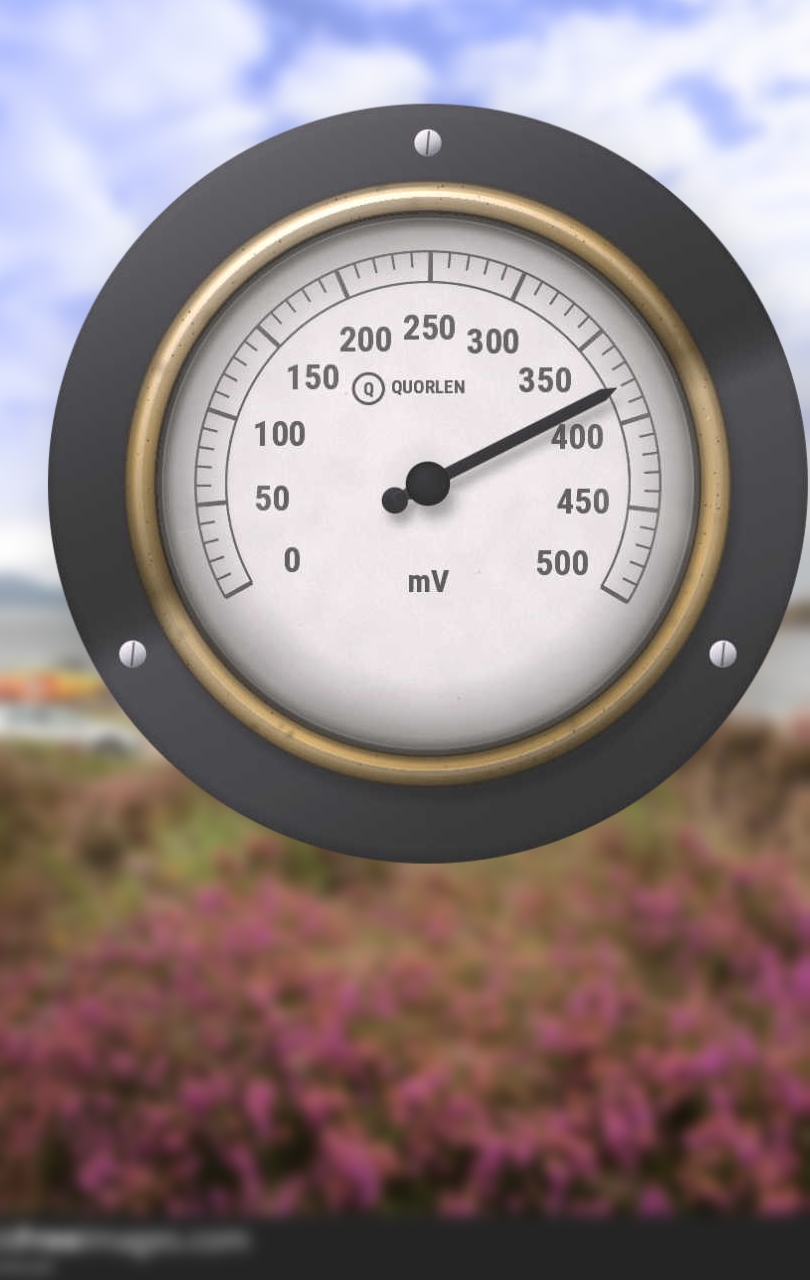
value=380 unit=mV
